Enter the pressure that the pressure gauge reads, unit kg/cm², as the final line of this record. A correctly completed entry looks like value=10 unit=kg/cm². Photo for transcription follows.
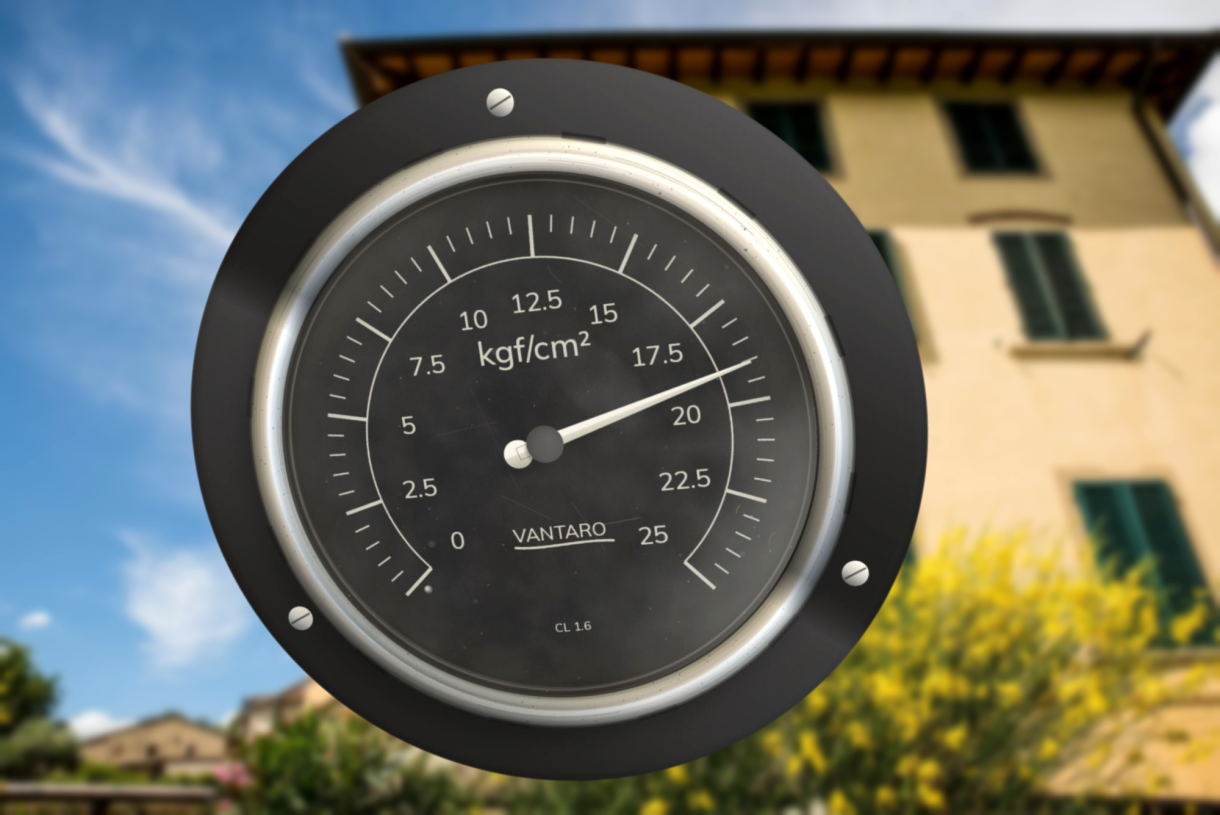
value=19 unit=kg/cm²
